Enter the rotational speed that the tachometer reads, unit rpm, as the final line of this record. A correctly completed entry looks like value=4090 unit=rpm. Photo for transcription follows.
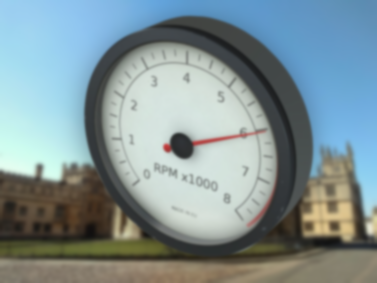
value=6000 unit=rpm
